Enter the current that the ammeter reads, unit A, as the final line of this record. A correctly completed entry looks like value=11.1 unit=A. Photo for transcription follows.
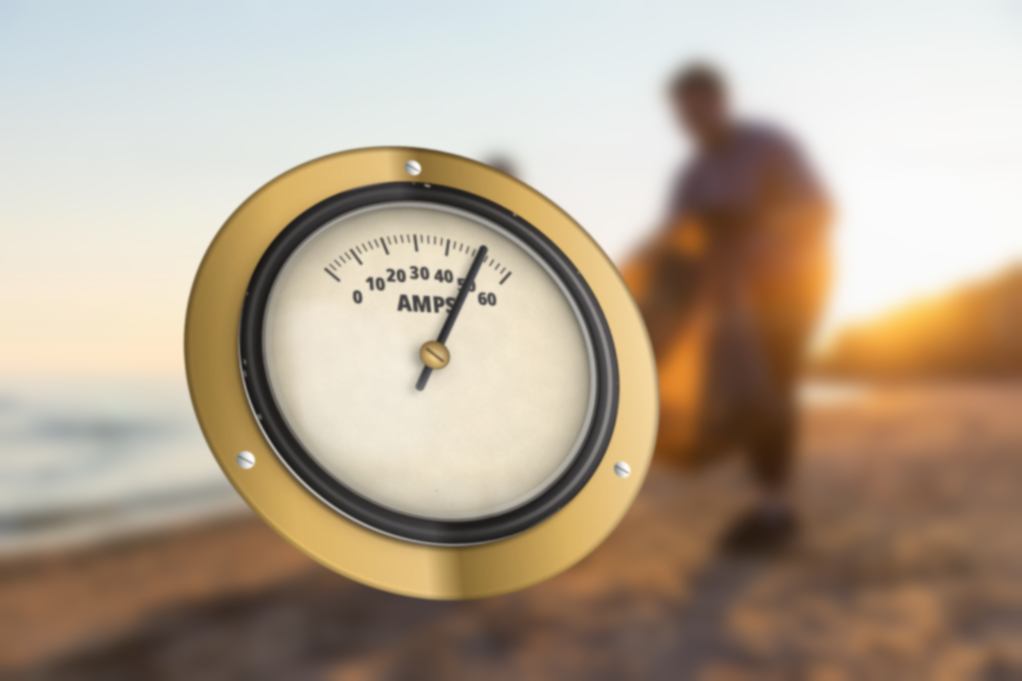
value=50 unit=A
